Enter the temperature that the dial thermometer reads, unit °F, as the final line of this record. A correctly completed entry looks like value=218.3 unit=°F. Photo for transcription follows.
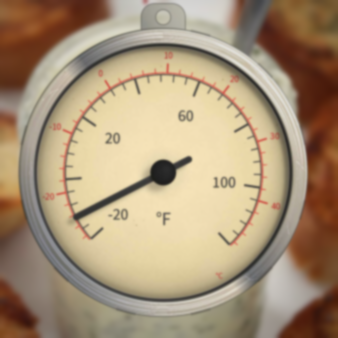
value=-12 unit=°F
